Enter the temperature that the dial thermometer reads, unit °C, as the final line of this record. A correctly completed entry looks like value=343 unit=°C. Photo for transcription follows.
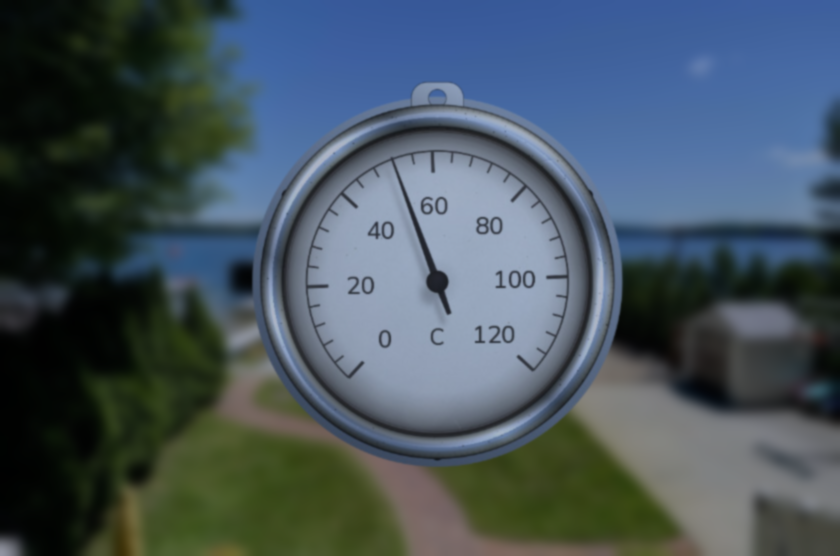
value=52 unit=°C
